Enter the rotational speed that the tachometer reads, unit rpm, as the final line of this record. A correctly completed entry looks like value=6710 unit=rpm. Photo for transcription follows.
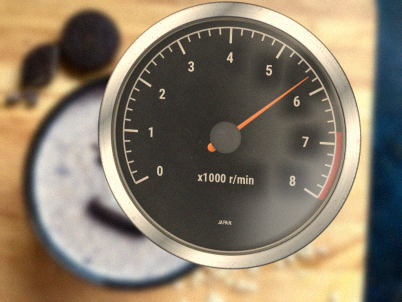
value=5700 unit=rpm
